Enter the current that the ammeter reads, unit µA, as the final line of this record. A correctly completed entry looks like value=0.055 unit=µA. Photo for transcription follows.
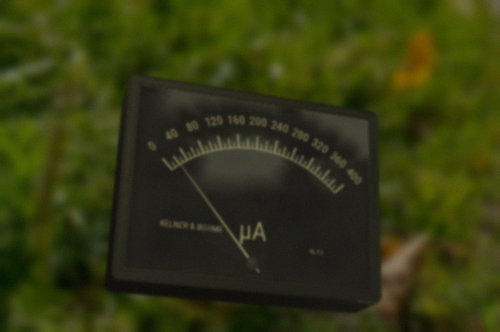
value=20 unit=µA
